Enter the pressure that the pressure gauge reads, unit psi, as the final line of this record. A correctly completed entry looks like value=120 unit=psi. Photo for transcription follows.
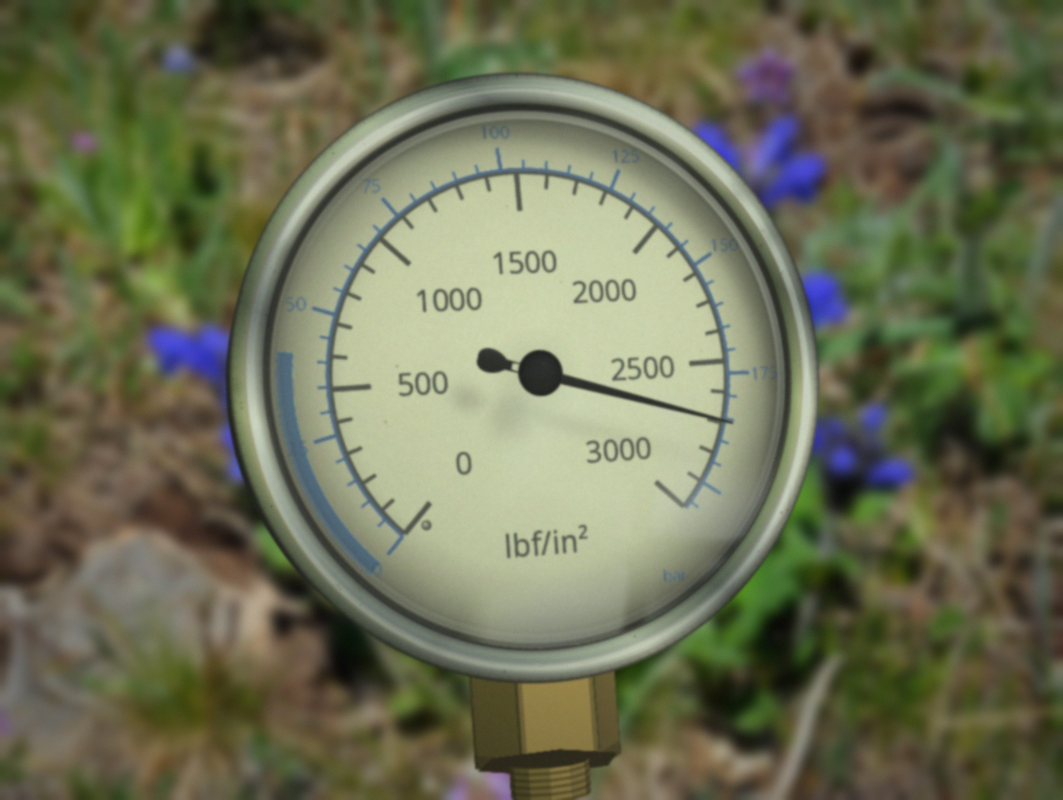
value=2700 unit=psi
